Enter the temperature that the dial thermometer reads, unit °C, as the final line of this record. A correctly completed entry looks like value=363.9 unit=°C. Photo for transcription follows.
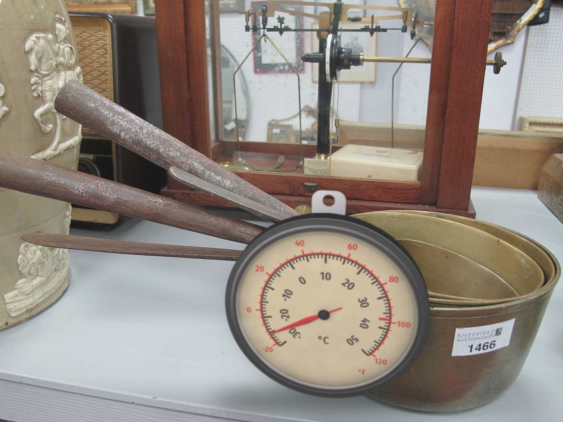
value=-25 unit=°C
